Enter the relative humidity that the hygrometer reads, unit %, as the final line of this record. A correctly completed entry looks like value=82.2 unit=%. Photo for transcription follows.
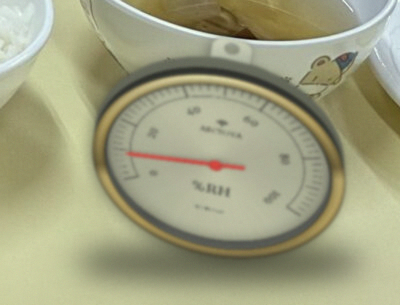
value=10 unit=%
